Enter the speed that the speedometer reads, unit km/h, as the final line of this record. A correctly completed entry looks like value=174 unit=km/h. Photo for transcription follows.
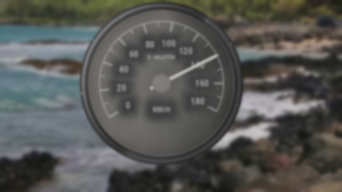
value=140 unit=km/h
